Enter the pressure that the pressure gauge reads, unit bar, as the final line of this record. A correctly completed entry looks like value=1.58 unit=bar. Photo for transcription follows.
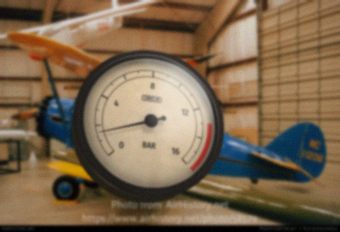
value=1.5 unit=bar
